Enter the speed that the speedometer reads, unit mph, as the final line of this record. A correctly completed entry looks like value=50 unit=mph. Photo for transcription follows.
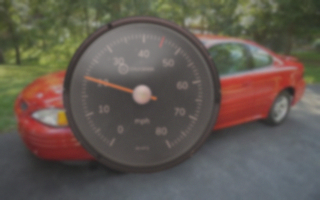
value=20 unit=mph
